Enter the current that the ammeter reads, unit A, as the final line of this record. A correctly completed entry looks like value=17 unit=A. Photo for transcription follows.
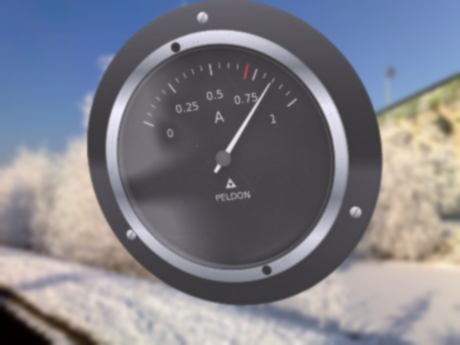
value=0.85 unit=A
